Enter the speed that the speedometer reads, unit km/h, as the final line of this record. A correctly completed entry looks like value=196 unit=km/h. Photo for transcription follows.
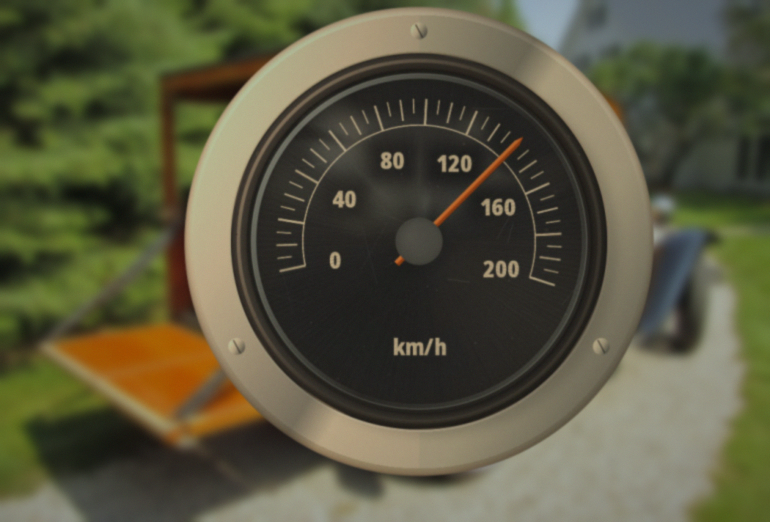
value=140 unit=km/h
